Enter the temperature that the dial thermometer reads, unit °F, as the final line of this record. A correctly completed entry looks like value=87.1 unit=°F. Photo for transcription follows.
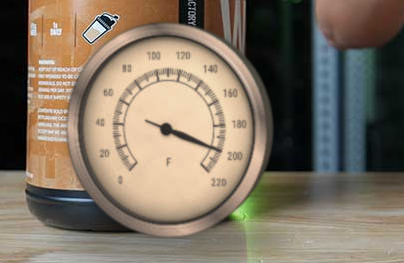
value=200 unit=°F
